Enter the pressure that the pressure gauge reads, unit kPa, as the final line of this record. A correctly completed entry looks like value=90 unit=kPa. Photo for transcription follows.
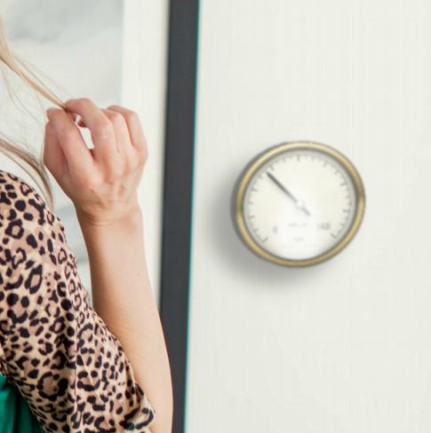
value=55 unit=kPa
